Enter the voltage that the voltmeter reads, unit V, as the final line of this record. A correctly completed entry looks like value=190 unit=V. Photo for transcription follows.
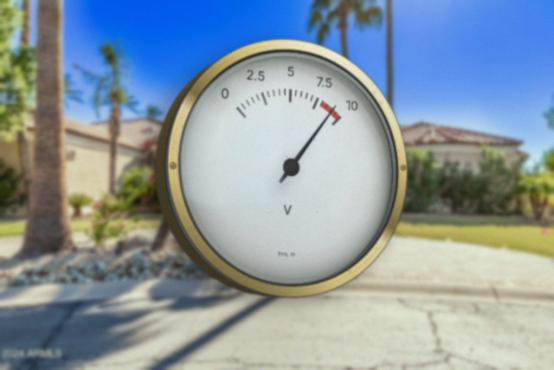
value=9 unit=V
